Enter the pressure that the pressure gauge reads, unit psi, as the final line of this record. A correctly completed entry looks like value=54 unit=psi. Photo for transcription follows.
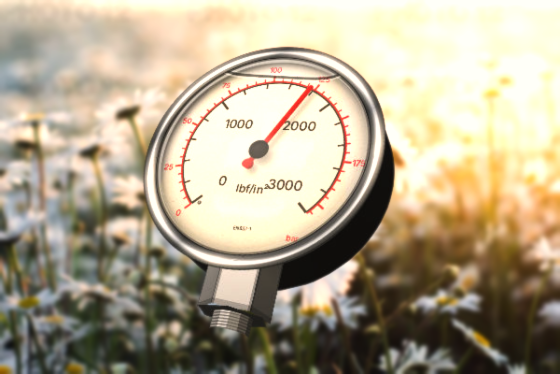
value=1800 unit=psi
